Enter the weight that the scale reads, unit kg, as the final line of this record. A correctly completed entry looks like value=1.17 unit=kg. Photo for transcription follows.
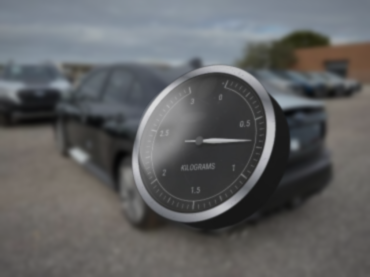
value=0.7 unit=kg
